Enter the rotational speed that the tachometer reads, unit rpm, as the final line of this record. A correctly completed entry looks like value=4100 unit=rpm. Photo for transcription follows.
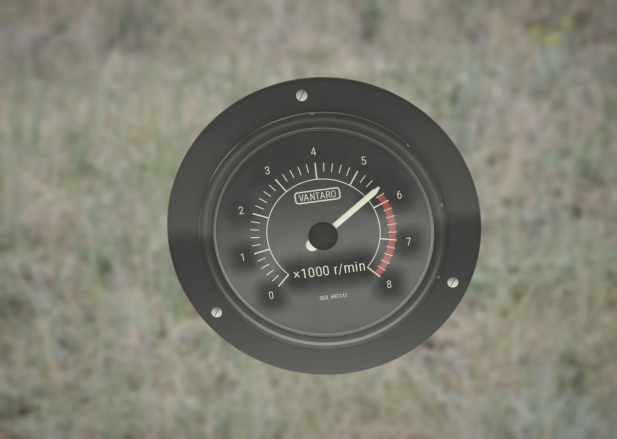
value=5600 unit=rpm
